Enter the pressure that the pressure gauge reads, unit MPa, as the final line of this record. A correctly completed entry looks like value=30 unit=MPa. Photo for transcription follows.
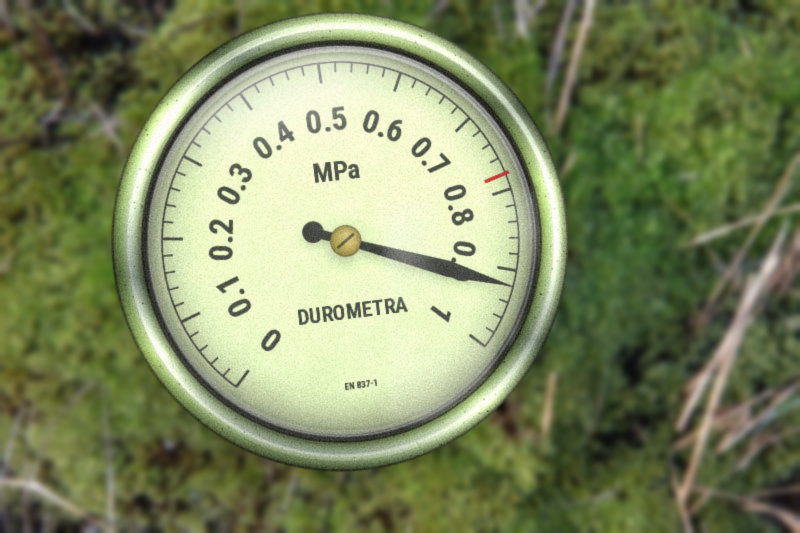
value=0.92 unit=MPa
